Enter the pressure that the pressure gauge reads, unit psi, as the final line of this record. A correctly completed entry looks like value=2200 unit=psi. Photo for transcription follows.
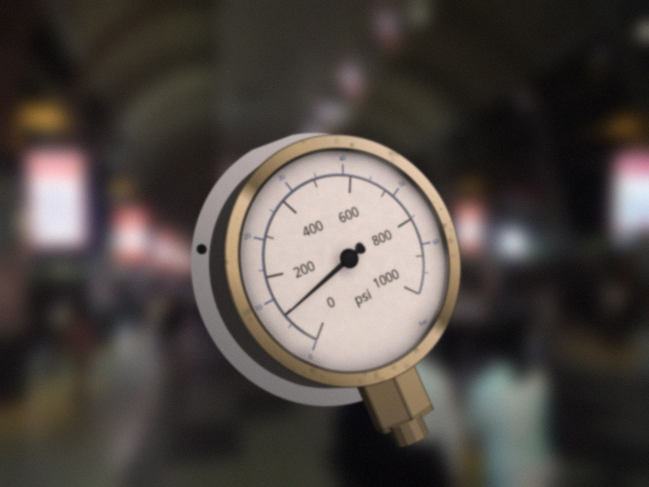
value=100 unit=psi
